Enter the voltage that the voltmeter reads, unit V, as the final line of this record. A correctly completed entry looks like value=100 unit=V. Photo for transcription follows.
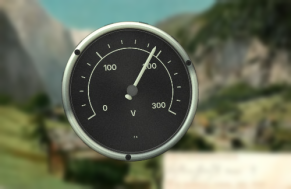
value=190 unit=V
